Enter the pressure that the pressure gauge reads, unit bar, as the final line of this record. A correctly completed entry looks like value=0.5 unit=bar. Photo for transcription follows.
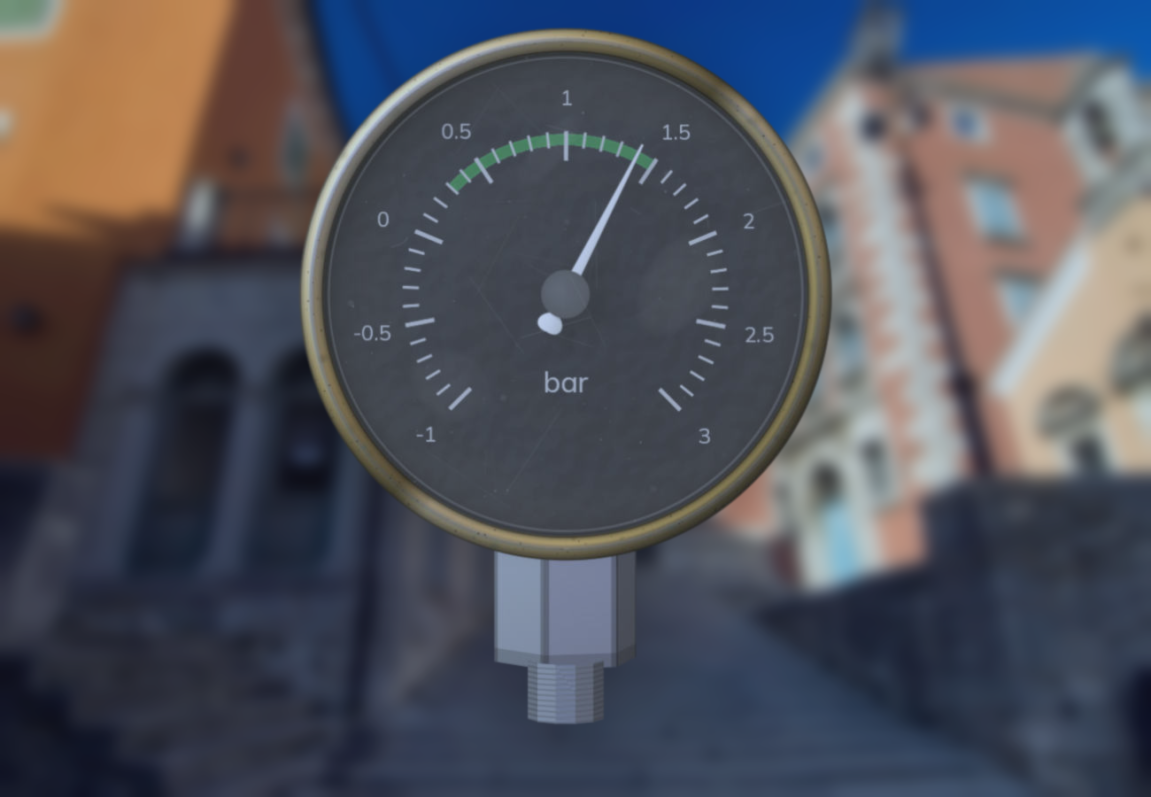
value=1.4 unit=bar
